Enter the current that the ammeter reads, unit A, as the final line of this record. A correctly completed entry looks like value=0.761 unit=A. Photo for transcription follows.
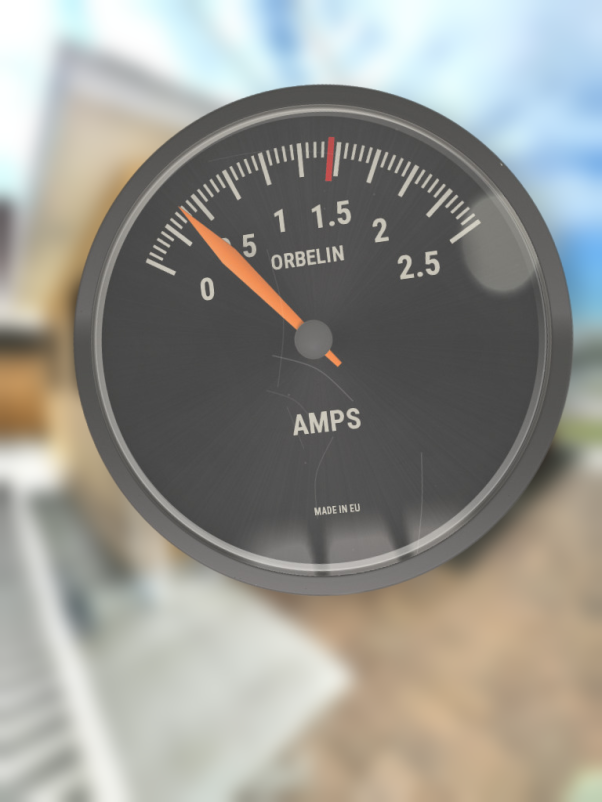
value=0.4 unit=A
